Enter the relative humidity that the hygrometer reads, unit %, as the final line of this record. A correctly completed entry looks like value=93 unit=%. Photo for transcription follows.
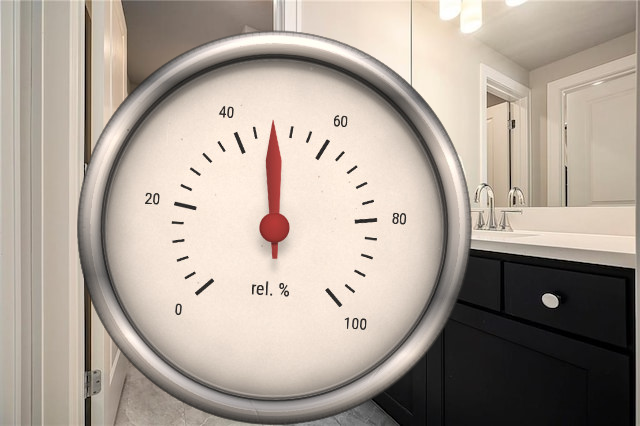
value=48 unit=%
